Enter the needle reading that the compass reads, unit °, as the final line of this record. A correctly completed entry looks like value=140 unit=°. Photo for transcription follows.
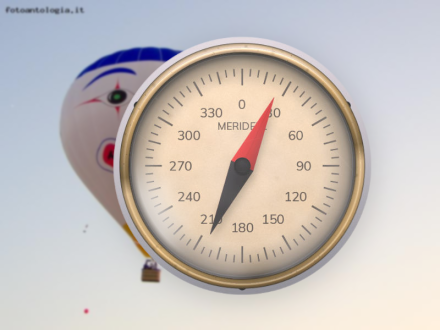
value=25 unit=°
